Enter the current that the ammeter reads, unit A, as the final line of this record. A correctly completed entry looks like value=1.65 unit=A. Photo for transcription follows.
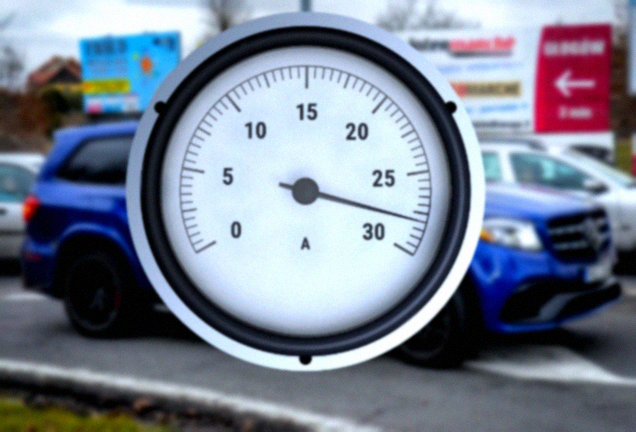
value=28 unit=A
